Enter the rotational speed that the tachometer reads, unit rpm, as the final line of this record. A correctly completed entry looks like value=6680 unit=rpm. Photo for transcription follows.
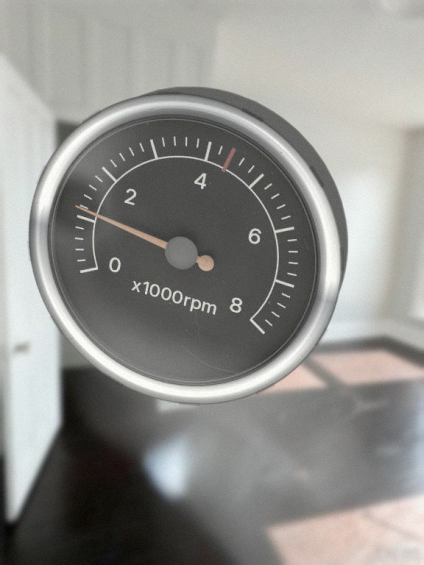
value=1200 unit=rpm
